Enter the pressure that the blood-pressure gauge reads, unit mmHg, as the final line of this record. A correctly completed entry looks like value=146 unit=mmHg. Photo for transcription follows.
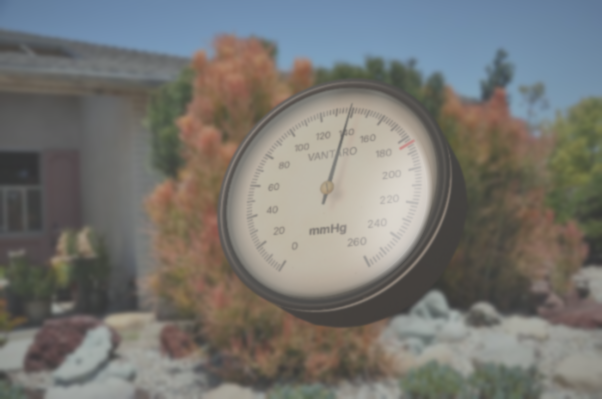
value=140 unit=mmHg
